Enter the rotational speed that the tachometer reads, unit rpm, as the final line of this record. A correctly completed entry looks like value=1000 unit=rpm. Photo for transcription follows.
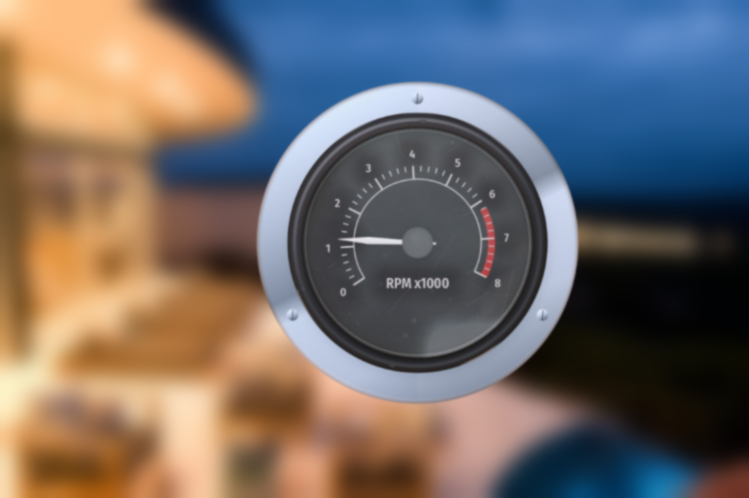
value=1200 unit=rpm
